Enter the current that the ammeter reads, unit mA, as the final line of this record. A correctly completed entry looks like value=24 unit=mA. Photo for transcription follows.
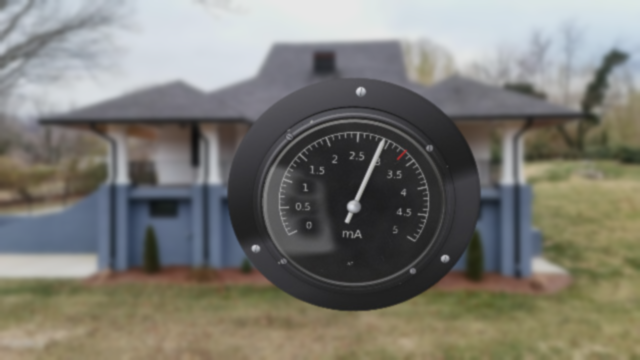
value=2.9 unit=mA
